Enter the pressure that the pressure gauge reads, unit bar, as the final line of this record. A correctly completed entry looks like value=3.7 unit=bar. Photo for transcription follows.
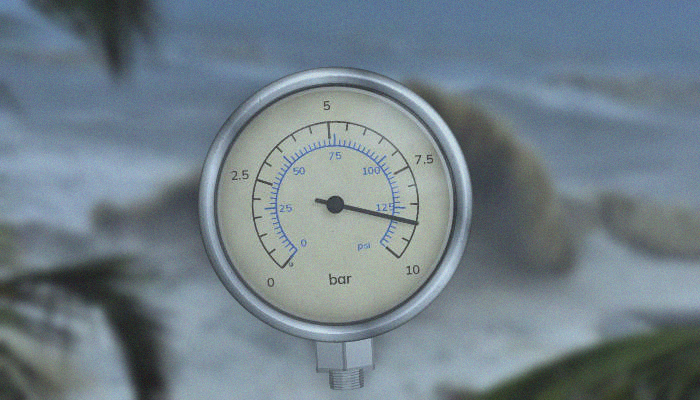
value=9 unit=bar
